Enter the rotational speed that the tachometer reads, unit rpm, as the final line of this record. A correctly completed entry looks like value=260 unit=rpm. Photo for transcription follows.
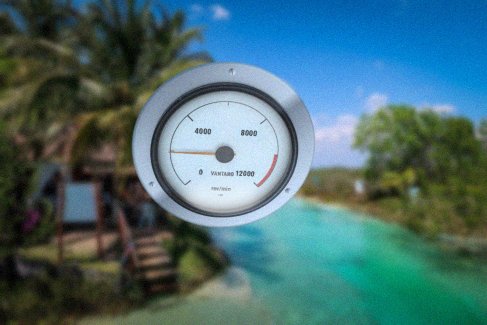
value=2000 unit=rpm
